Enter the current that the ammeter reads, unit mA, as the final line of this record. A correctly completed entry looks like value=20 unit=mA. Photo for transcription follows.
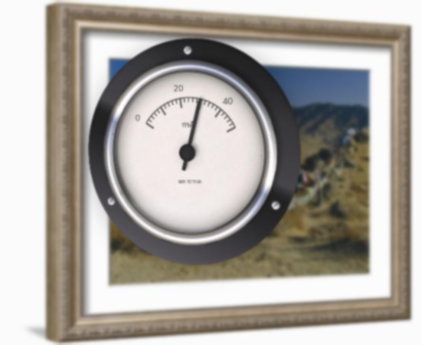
value=30 unit=mA
